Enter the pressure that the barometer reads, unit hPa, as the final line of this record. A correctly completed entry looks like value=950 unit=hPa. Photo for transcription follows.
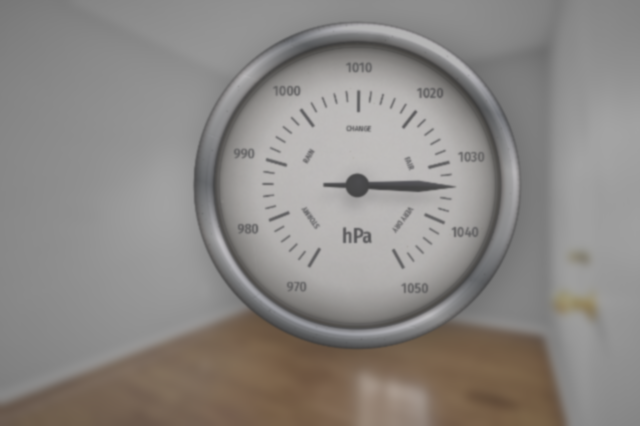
value=1034 unit=hPa
